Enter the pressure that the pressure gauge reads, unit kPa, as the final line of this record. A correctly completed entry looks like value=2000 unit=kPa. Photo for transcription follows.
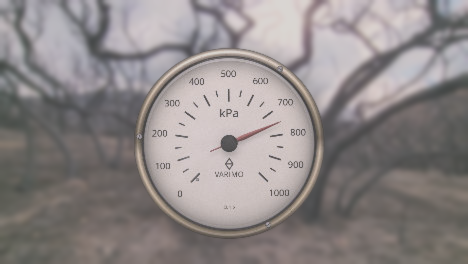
value=750 unit=kPa
